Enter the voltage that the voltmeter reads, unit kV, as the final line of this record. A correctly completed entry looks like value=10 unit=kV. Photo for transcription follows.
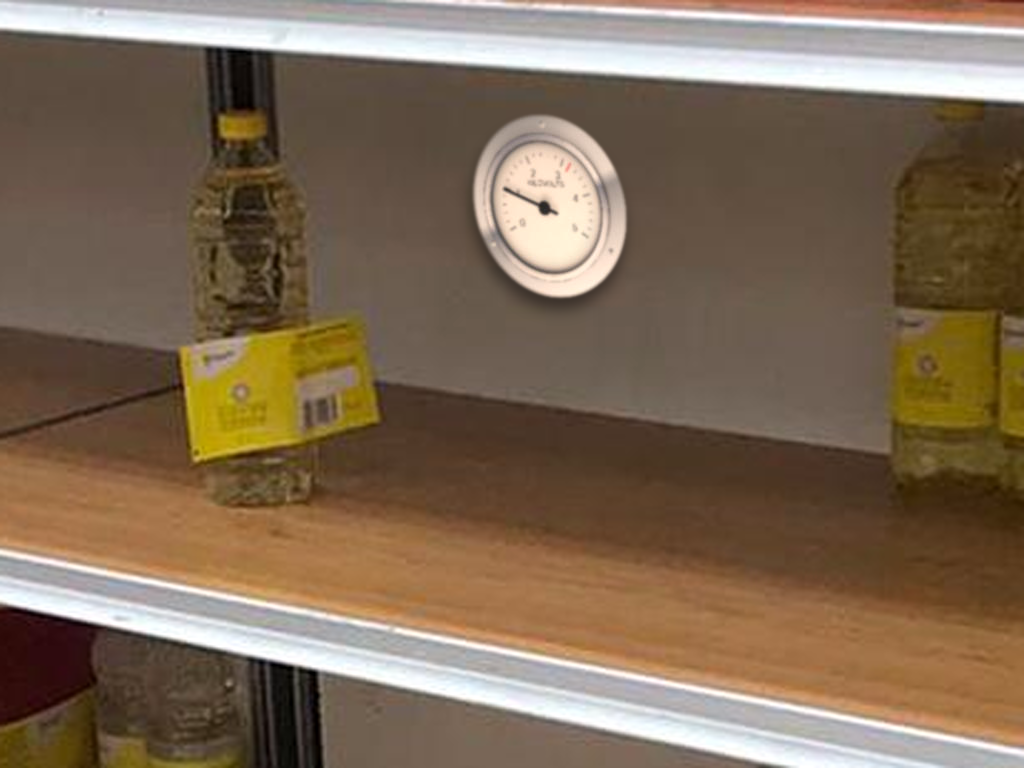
value=1 unit=kV
